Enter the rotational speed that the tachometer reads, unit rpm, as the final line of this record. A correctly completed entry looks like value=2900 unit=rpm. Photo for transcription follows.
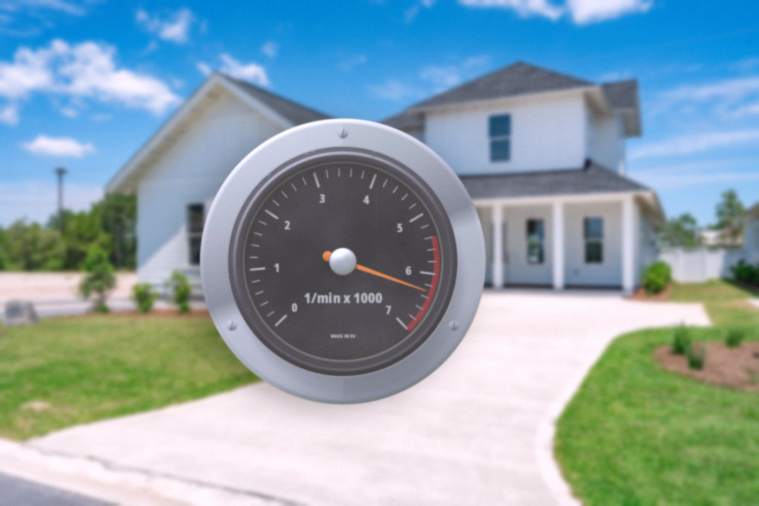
value=6300 unit=rpm
